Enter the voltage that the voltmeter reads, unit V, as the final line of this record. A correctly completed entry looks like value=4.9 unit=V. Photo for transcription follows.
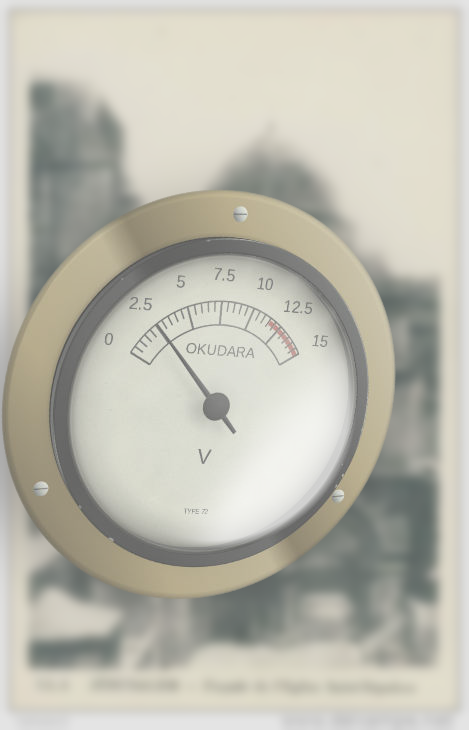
value=2.5 unit=V
